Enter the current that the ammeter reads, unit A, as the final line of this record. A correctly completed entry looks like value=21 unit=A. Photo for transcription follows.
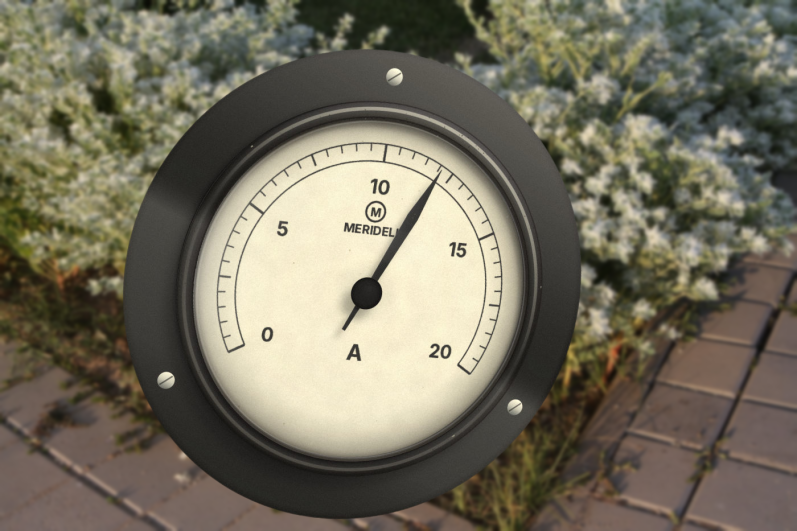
value=12 unit=A
